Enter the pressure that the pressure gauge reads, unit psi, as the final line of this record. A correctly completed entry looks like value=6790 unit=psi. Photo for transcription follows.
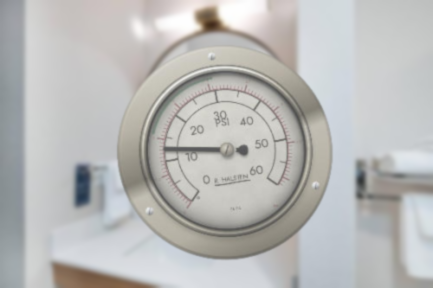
value=12.5 unit=psi
